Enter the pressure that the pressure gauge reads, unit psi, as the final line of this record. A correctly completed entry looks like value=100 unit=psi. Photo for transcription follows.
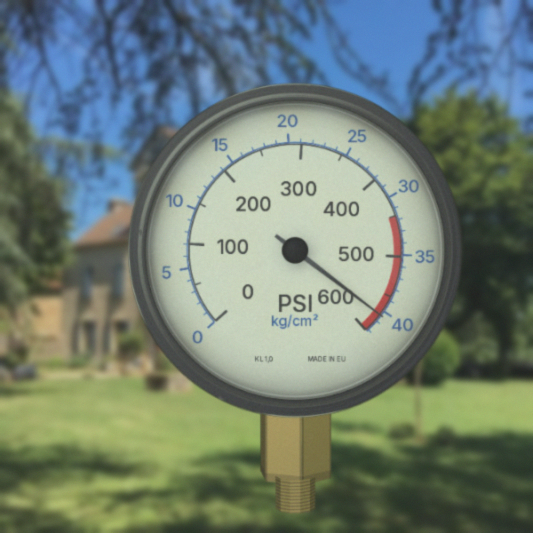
value=575 unit=psi
